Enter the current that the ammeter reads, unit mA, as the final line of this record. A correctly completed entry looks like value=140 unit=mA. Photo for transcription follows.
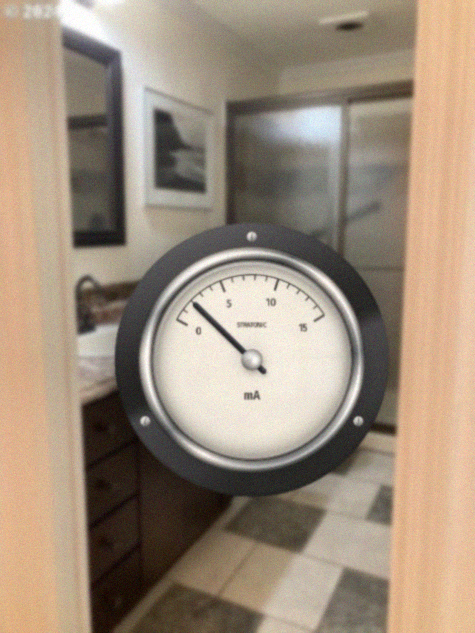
value=2 unit=mA
